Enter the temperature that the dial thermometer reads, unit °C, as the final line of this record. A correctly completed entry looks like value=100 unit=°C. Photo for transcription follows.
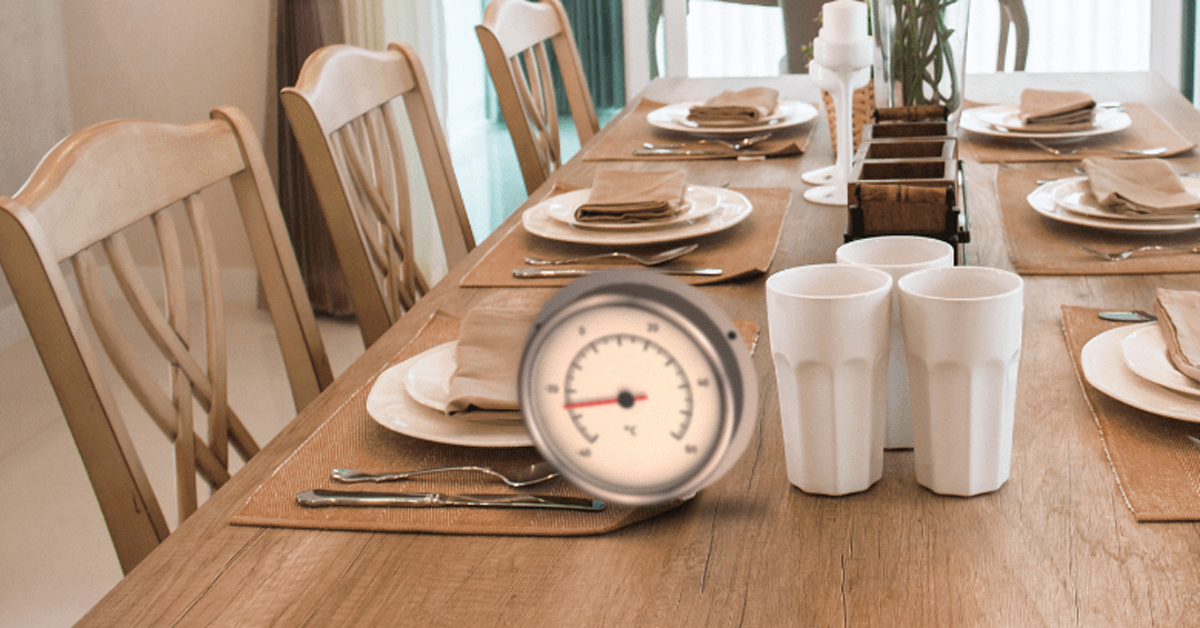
value=-25 unit=°C
